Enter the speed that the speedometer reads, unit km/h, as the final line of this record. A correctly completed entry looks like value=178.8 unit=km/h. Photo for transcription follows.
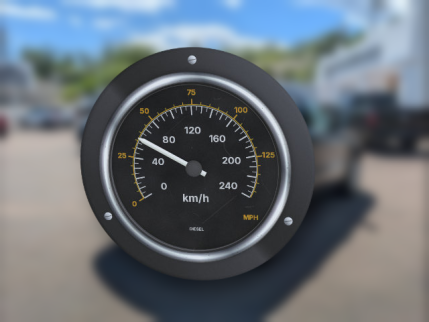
value=60 unit=km/h
